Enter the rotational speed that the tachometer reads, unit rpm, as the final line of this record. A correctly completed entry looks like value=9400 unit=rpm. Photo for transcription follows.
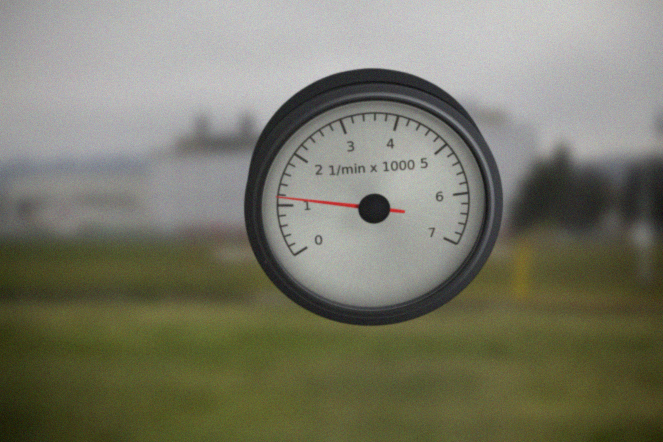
value=1200 unit=rpm
